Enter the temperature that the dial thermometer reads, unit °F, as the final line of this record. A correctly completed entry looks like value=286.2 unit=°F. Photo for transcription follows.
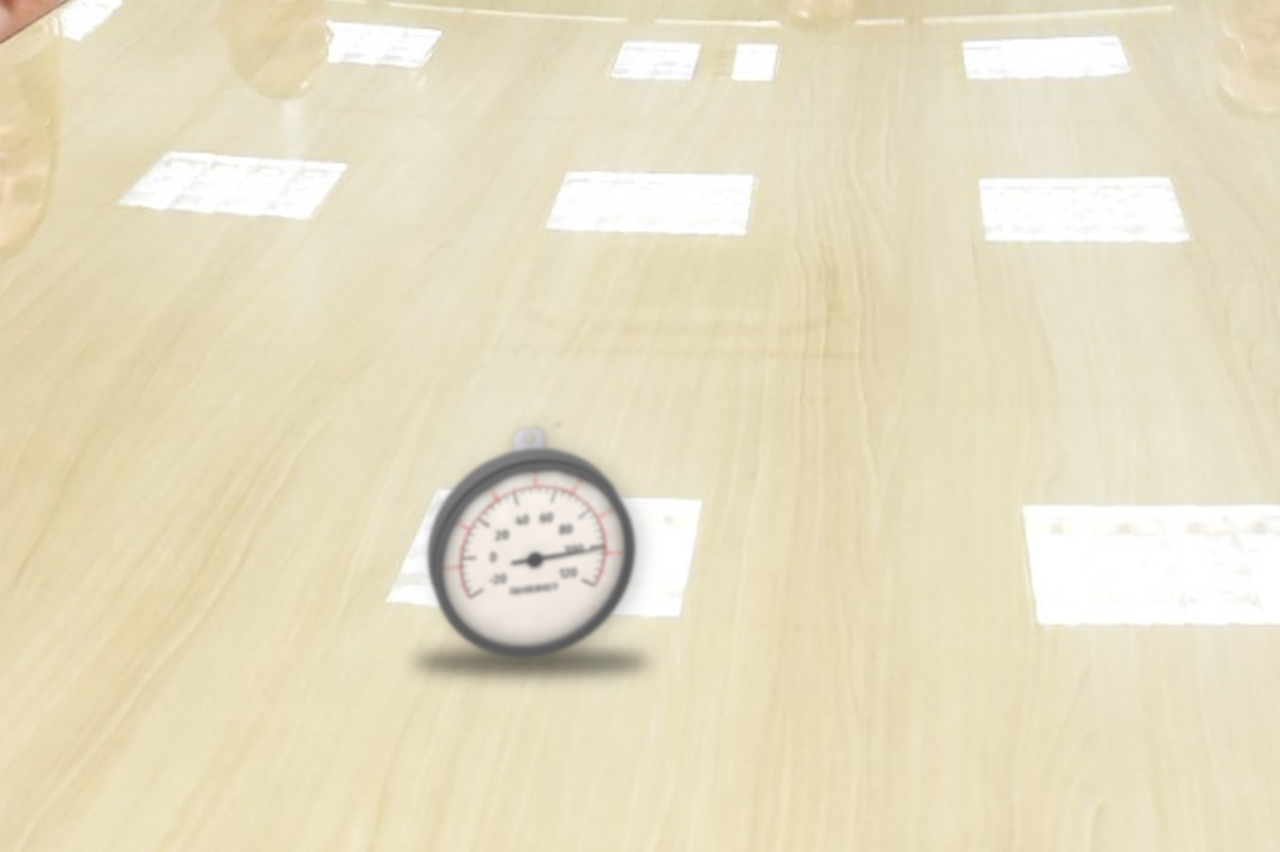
value=100 unit=°F
